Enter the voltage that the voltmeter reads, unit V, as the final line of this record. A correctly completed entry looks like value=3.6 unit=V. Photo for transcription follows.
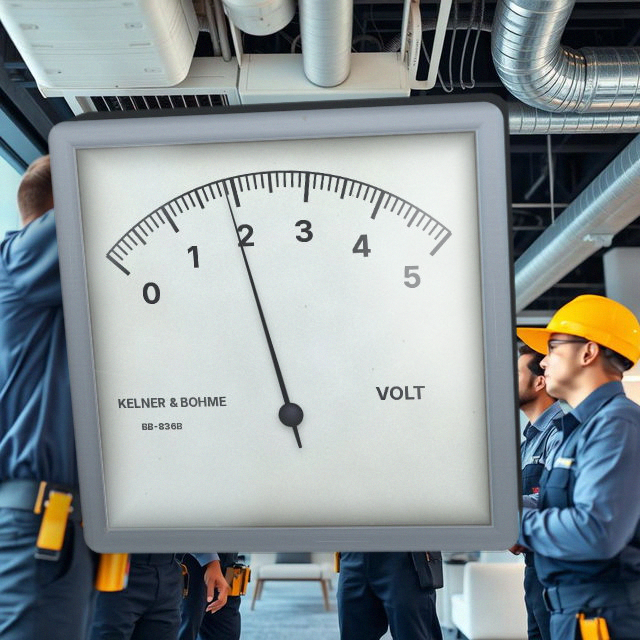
value=1.9 unit=V
